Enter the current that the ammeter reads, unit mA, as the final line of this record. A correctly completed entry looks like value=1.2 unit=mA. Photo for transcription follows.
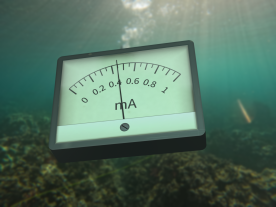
value=0.45 unit=mA
